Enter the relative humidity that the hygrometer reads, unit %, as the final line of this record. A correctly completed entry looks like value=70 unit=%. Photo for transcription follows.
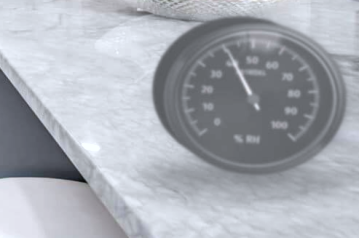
value=40 unit=%
